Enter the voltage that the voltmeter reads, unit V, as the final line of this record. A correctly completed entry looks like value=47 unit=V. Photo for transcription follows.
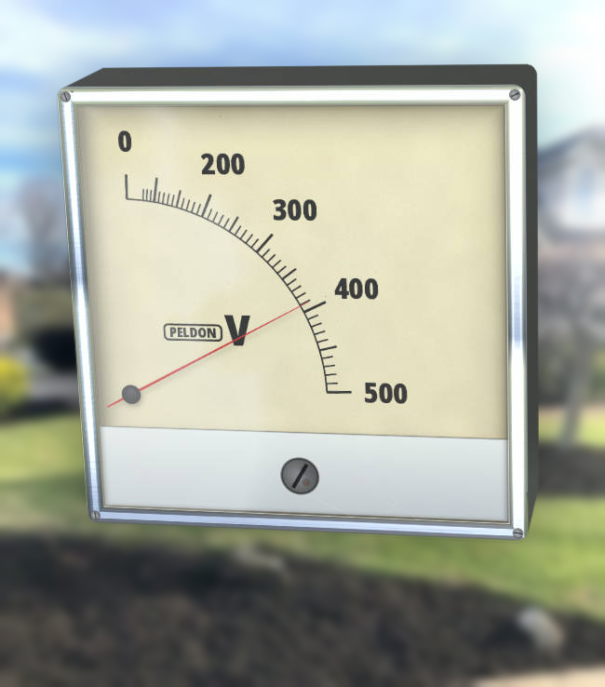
value=390 unit=V
